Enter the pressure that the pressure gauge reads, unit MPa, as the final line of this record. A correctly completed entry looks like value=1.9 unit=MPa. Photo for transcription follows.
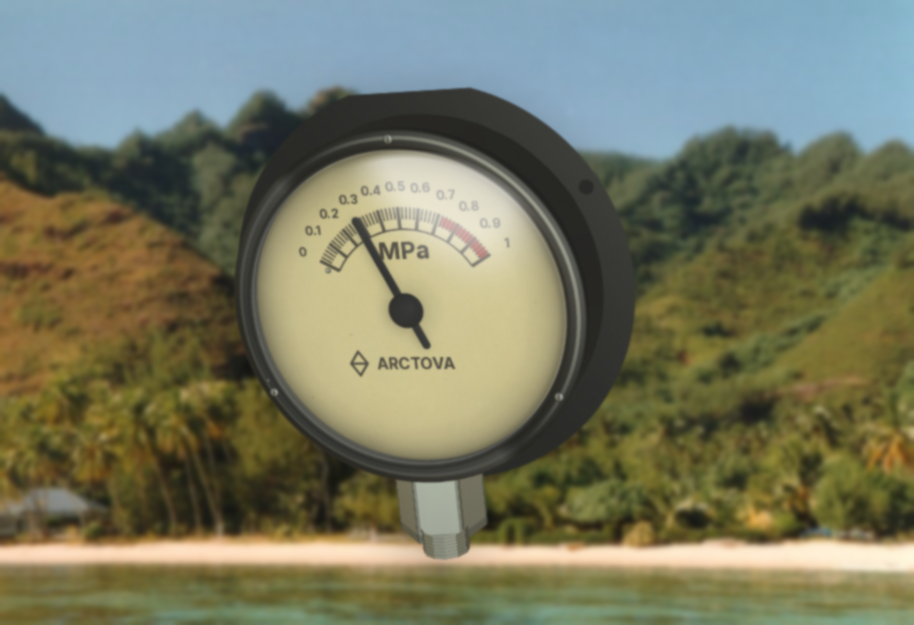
value=0.3 unit=MPa
